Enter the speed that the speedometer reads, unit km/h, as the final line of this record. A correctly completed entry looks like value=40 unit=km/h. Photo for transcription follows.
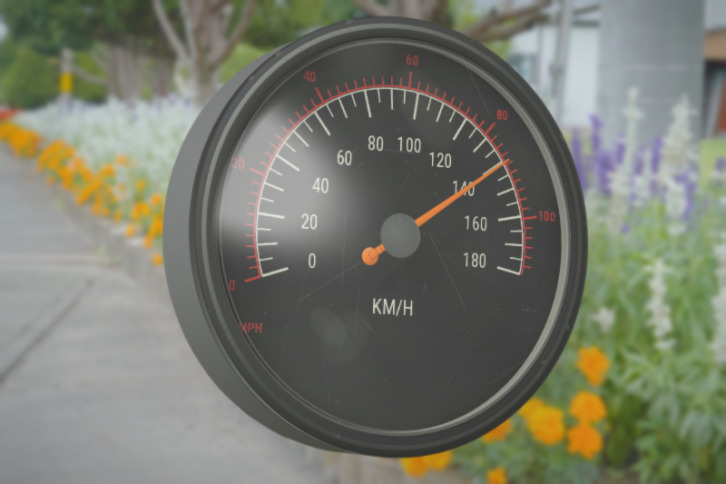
value=140 unit=km/h
